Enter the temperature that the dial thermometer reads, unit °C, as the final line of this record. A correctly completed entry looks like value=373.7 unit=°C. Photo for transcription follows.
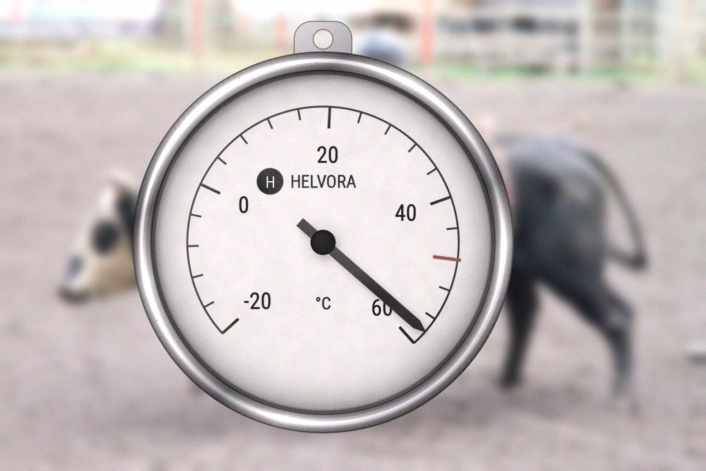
value=58 unit=°C
